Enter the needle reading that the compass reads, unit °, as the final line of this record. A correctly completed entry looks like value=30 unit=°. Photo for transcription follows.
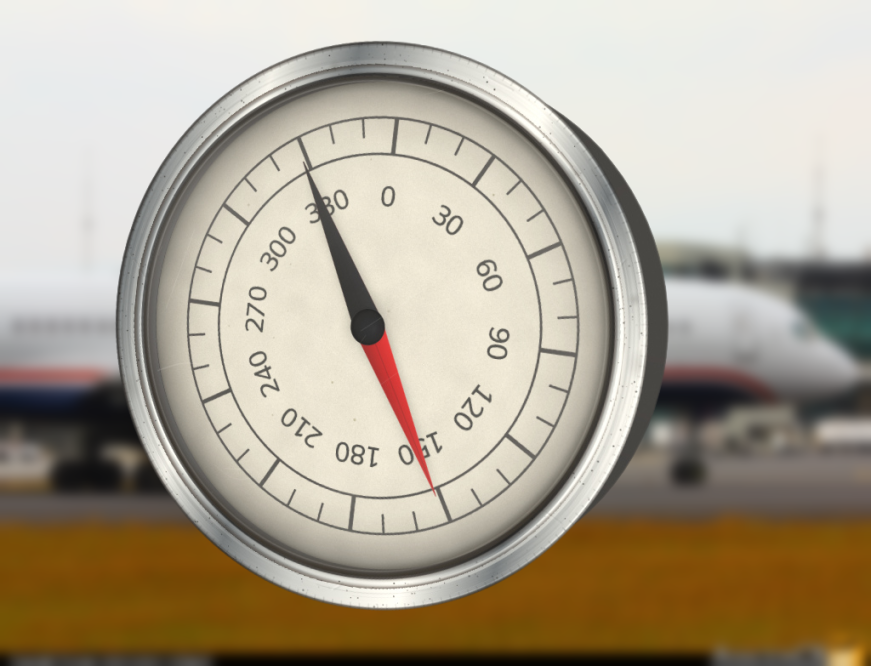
value=150 unit=°
